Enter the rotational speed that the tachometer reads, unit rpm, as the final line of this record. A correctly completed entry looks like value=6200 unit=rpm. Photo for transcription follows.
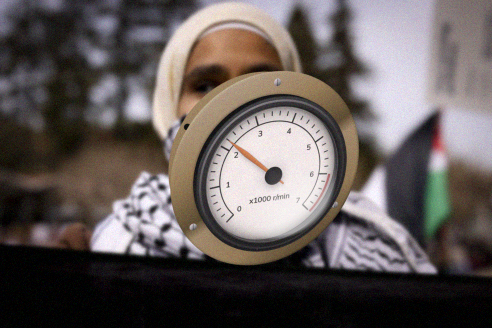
value=2200 unit=rpm
